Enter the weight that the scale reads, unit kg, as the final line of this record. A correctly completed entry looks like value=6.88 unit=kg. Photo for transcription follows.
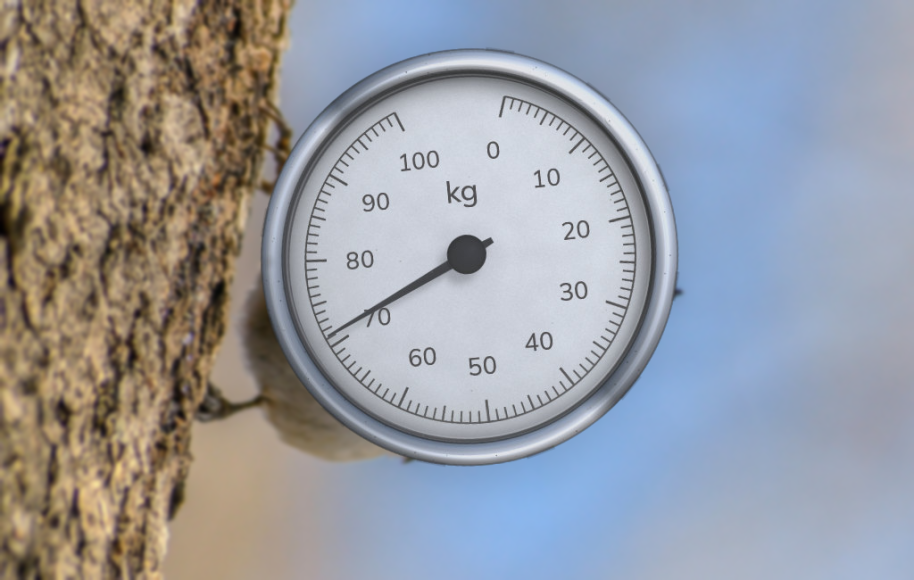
value=71 unit=kg
